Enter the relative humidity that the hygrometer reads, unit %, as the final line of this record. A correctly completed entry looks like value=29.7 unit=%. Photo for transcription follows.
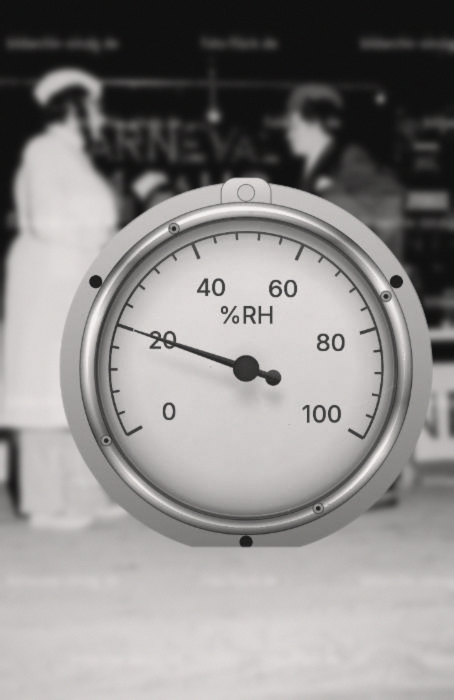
value=20 unit=%
